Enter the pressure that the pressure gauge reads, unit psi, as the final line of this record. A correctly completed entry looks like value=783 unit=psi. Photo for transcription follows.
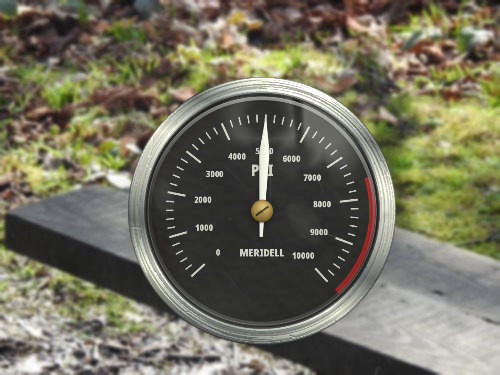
value=5000 unit=psi
